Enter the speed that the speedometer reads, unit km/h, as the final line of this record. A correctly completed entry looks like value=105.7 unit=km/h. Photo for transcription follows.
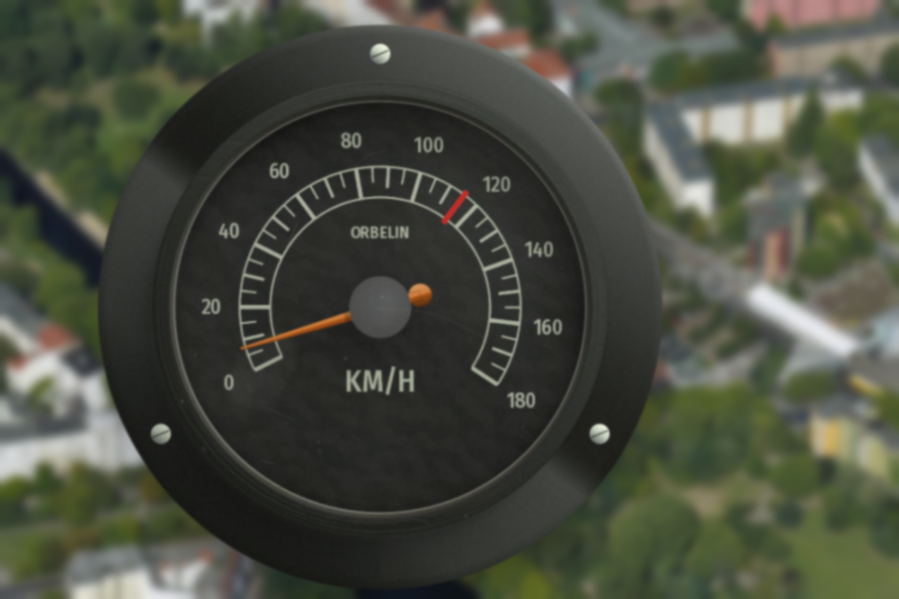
value=7.5 unit=km/h
